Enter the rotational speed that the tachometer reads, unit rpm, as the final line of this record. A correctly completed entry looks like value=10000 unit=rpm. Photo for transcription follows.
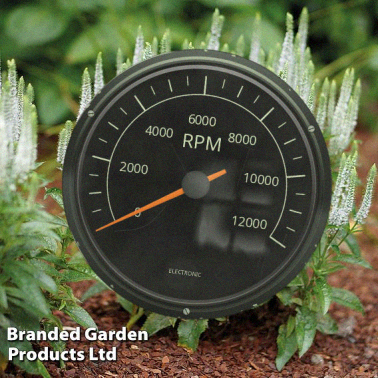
value=0 unit=rpm
